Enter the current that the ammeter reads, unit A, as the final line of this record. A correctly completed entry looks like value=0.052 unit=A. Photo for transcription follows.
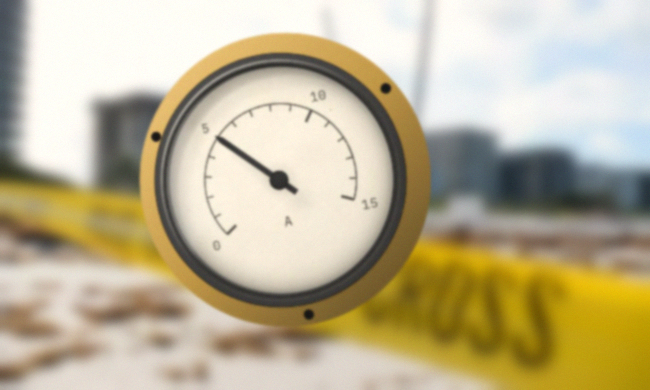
value=5 unit=A
